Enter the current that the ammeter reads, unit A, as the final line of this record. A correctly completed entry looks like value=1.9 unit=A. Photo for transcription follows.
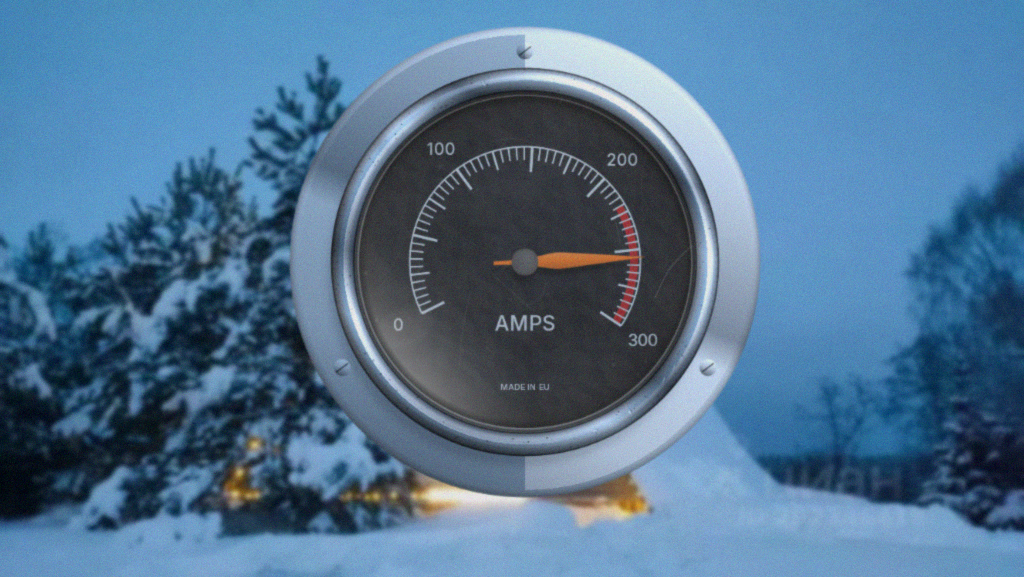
value=255 unit=A
